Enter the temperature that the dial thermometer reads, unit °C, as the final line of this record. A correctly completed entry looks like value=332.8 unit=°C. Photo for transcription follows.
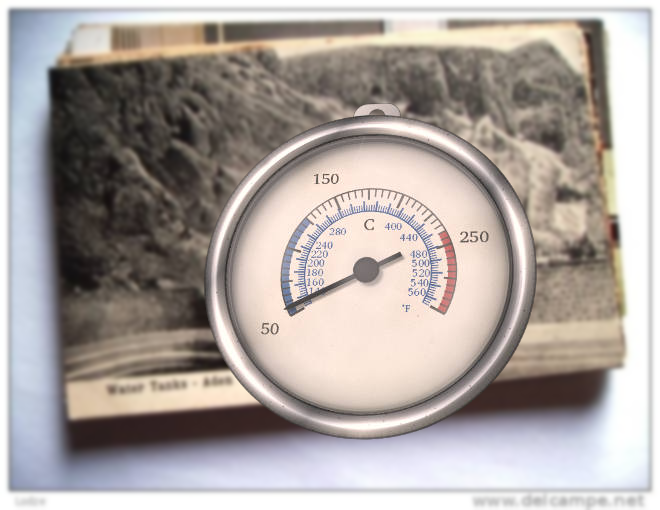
value=55 unit=°C
